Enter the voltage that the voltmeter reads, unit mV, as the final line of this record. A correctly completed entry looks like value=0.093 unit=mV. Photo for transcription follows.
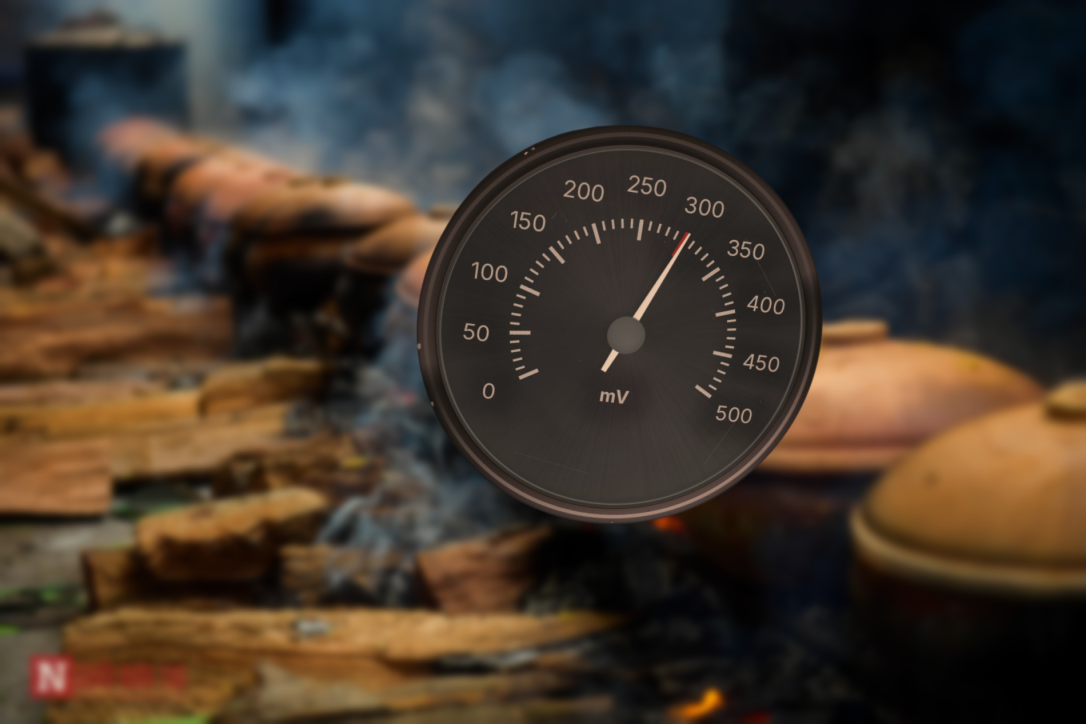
value=300 unit=mV
